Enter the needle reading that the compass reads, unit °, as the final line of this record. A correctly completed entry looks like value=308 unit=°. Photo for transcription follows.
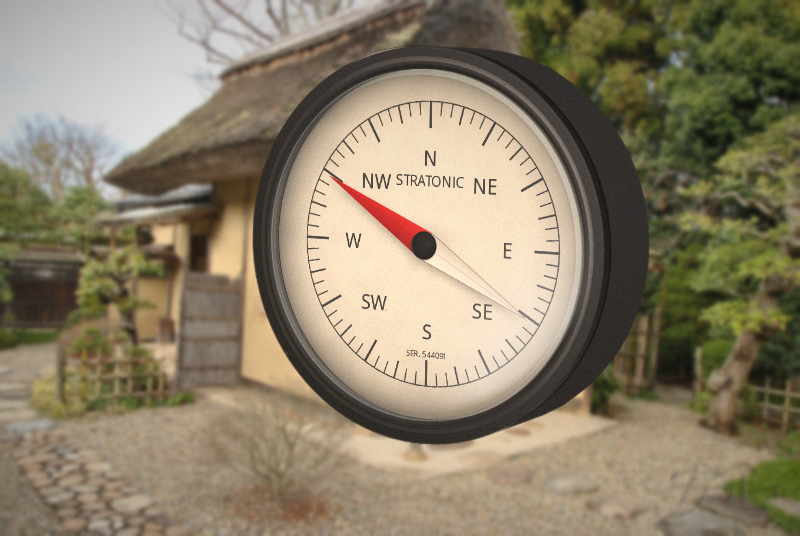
value=300 unit=°
